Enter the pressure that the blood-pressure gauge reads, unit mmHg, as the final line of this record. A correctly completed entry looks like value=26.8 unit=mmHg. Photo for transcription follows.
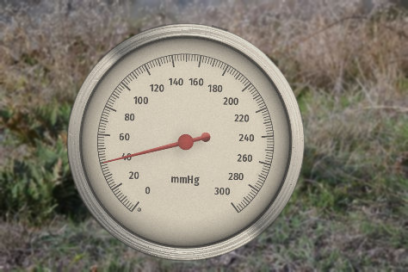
value=40 unit=mmHg
